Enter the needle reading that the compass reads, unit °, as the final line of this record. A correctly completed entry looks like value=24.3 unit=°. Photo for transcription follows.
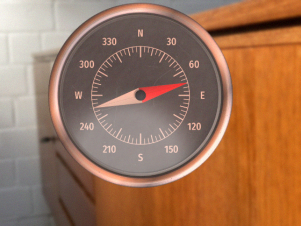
value=75 unit=°
